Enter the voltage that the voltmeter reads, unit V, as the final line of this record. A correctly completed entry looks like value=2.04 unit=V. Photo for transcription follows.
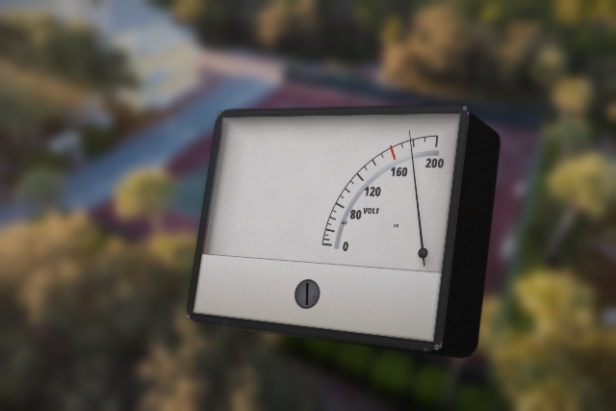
value=180 unit=V
